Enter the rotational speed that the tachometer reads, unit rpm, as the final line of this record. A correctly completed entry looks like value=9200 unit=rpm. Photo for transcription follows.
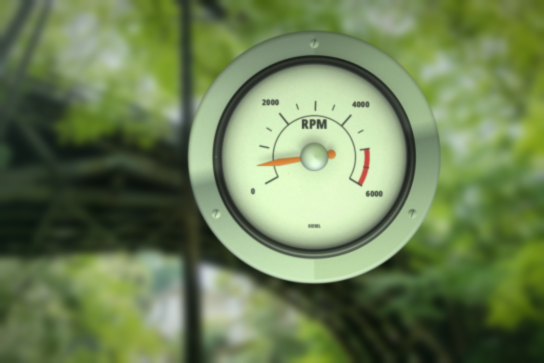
value=500 unit=rpm
